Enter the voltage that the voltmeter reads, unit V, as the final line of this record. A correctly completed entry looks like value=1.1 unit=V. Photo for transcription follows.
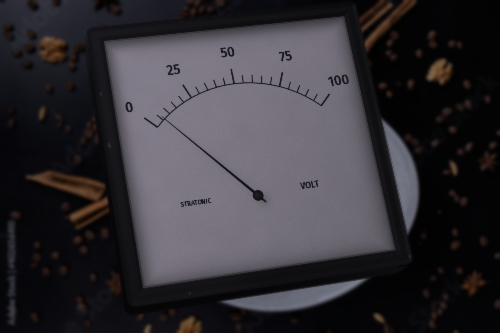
value=5 unit=V
